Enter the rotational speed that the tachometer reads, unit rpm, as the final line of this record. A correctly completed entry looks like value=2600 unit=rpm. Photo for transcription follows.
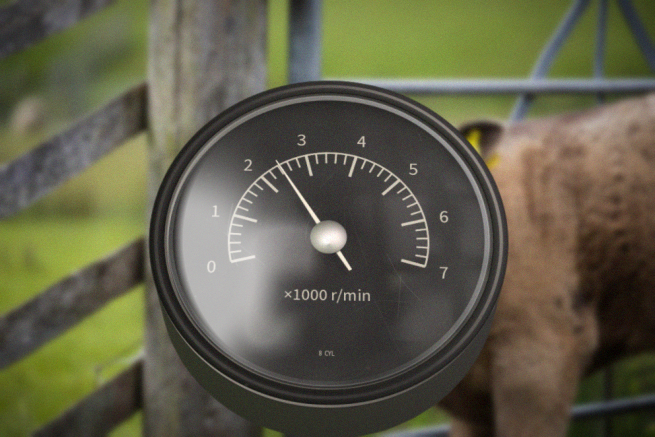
value=2400 unit=rpm
